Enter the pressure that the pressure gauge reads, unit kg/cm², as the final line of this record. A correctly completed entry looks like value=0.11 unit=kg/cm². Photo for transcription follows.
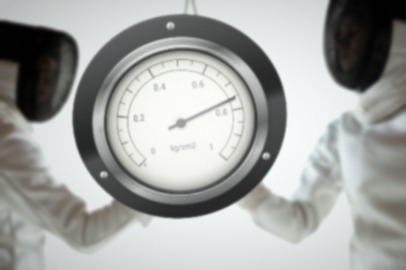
value=0.75 unit=kg/cm²
